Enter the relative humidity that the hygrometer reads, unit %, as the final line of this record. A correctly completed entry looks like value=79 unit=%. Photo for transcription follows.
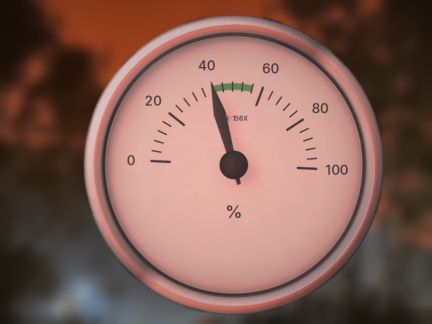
value=40 unit=%
